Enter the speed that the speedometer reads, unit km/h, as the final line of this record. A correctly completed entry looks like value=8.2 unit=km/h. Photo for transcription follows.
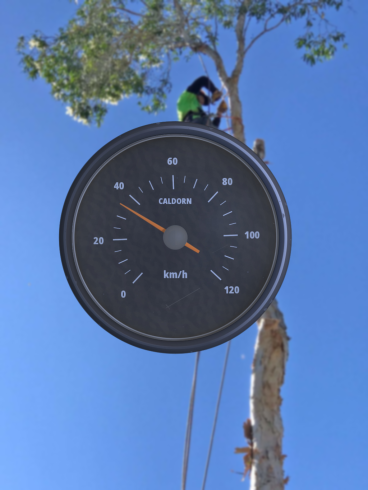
value=35 unit=km/h
